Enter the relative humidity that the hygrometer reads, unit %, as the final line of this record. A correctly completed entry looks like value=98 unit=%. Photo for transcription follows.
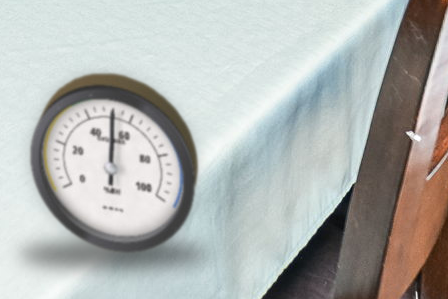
value=52 unit=%
